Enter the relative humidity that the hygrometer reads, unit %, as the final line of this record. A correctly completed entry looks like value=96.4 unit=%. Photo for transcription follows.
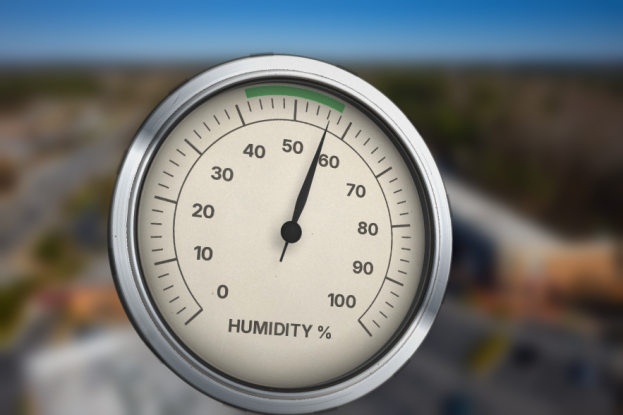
value=56 unit=%
